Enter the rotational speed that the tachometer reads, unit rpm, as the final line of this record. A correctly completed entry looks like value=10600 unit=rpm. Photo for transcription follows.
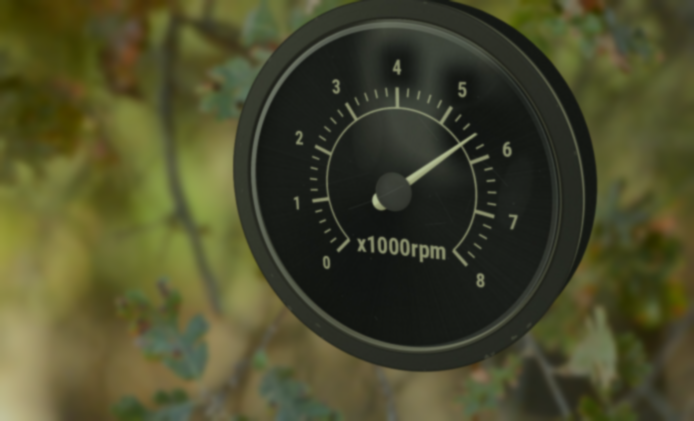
value=5600 unit=rpm
